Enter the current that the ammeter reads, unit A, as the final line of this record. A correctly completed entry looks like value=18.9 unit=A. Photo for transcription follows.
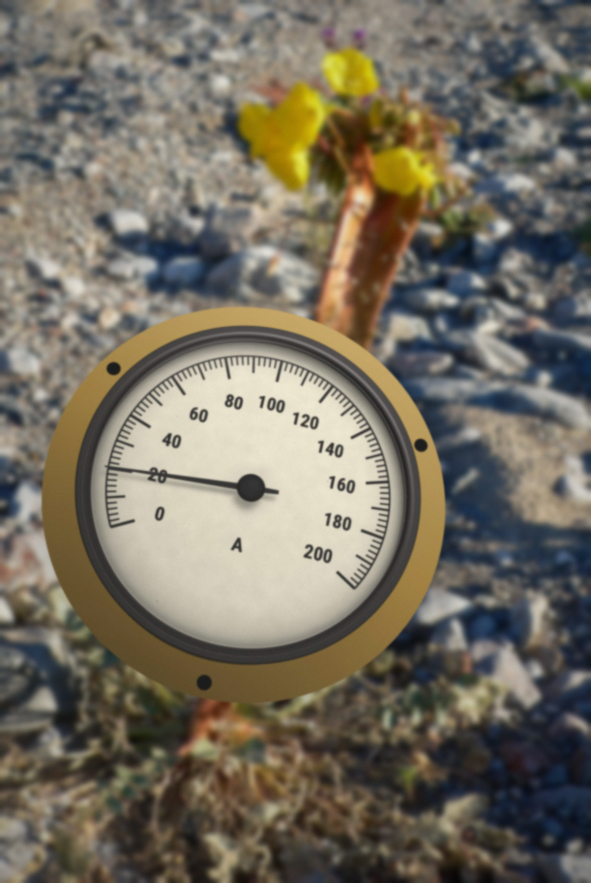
value=20 unit=A
